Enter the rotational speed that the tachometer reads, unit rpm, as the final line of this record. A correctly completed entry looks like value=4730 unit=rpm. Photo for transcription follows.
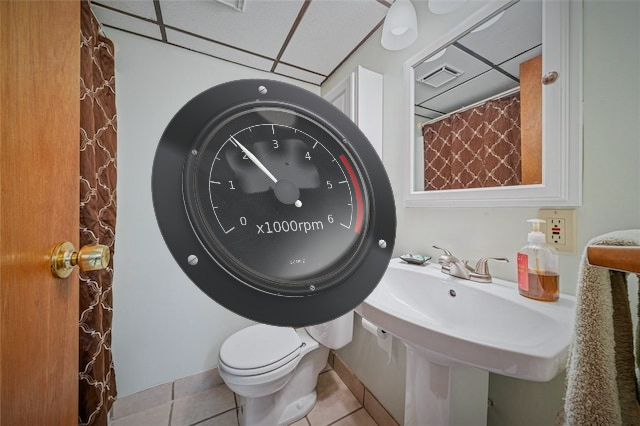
value=2000 unit=rpm
